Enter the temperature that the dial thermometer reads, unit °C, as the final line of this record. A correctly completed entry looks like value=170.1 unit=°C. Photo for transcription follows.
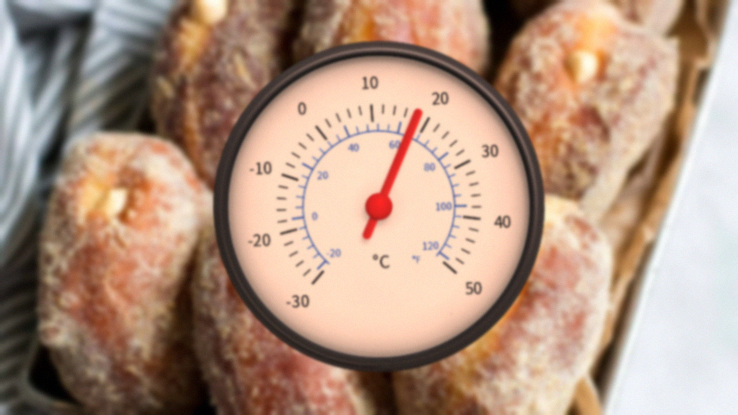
value=18 unit=°C
